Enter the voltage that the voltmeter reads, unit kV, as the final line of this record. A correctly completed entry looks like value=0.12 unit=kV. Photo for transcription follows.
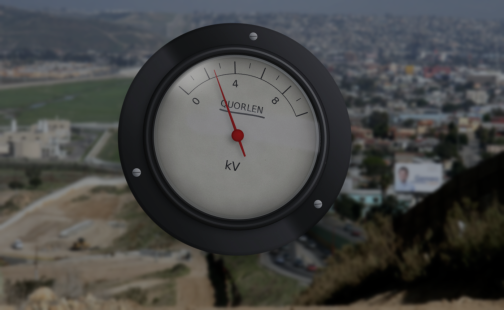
value=2.5 unit=kV
